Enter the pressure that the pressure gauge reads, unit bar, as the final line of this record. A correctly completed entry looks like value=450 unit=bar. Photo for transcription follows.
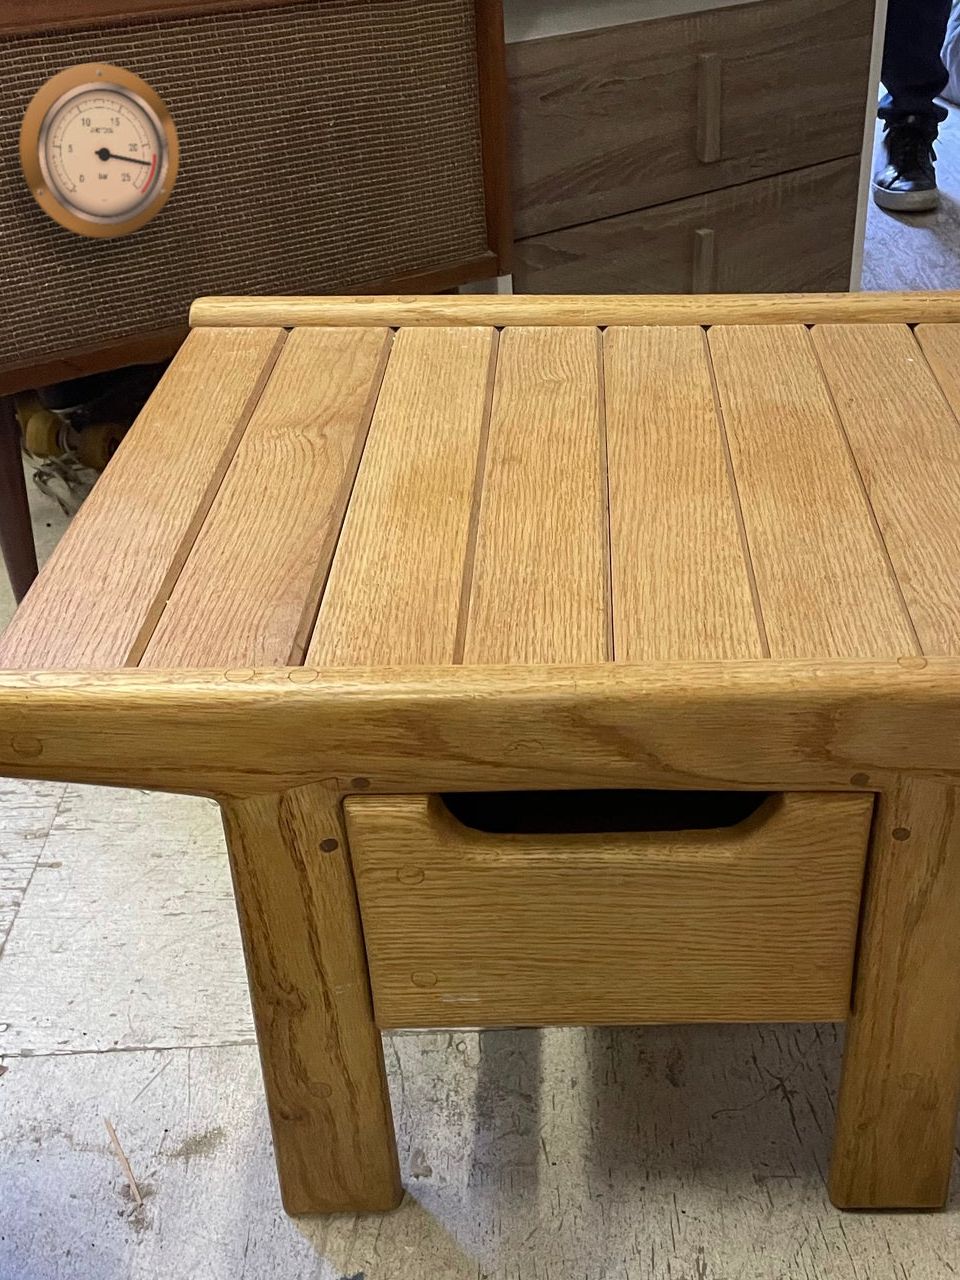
value=22 unit=bar
